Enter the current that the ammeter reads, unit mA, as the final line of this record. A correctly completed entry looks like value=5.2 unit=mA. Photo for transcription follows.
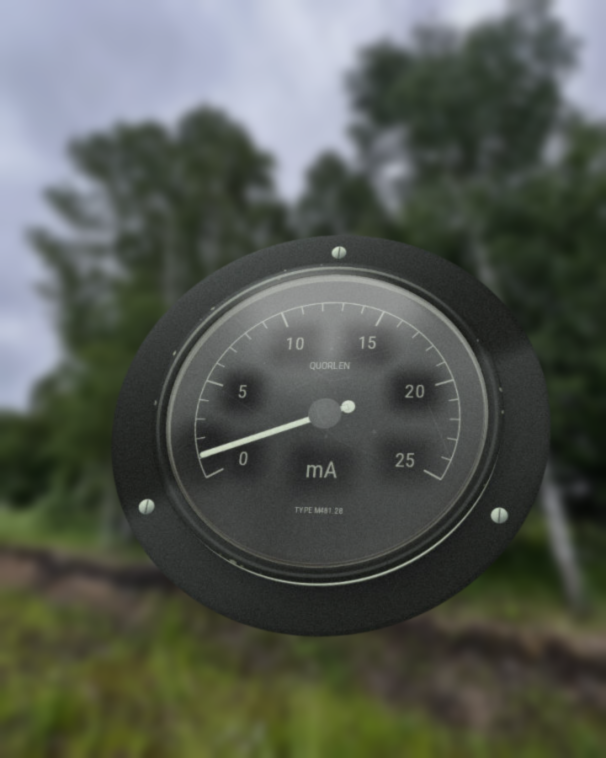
value=1 unit=mA
